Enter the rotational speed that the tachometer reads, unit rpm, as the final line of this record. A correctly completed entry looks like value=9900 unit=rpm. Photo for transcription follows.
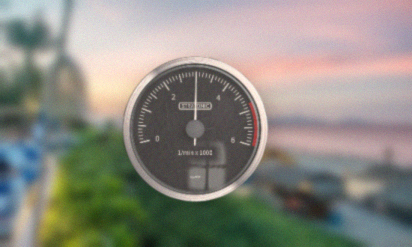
value=3000 unit=rpm
